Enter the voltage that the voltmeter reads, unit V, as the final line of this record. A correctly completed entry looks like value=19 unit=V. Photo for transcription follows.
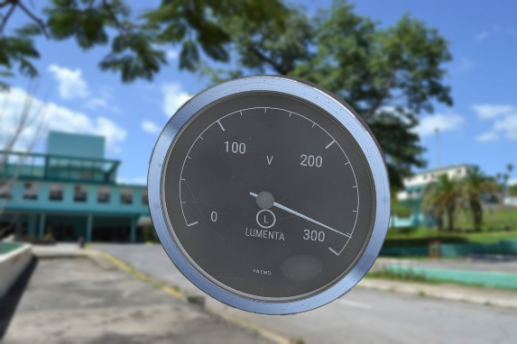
value=280 unit=V
